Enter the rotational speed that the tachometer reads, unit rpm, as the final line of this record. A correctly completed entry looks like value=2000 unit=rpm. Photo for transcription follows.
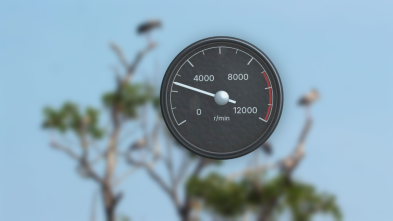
value=2500 unit=rpm
